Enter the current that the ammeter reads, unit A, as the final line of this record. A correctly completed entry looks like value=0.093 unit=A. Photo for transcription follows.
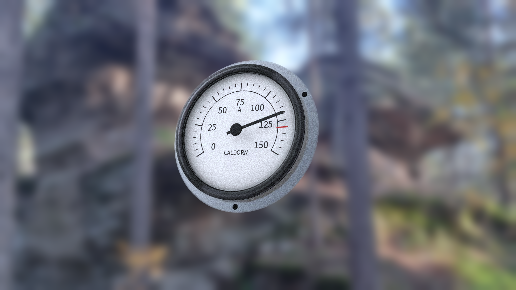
value=120 unit=A
